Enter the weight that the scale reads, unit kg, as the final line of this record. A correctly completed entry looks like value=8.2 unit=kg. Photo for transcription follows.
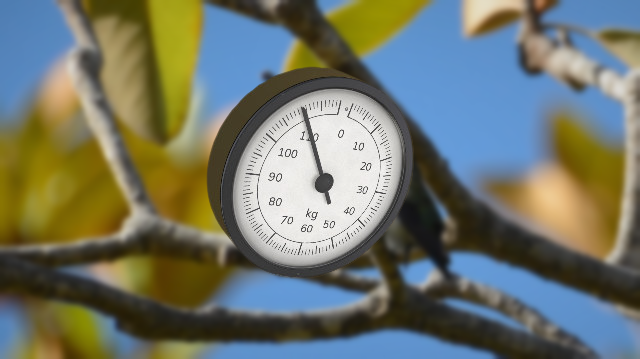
value=110 unit=kg
